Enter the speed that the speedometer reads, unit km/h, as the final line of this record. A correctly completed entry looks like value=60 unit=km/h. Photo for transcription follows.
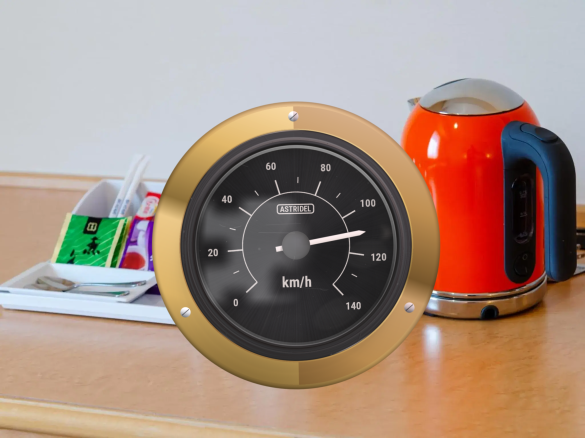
value=110 unit=km/h
